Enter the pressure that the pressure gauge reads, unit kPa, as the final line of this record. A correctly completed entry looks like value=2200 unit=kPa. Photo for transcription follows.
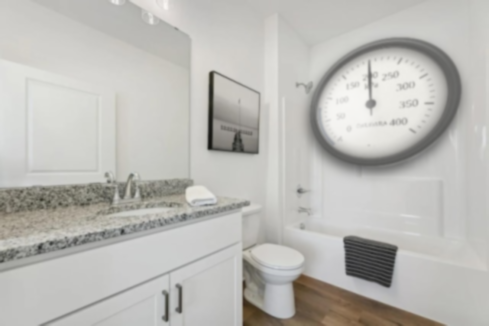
value=200 unit=kPa
